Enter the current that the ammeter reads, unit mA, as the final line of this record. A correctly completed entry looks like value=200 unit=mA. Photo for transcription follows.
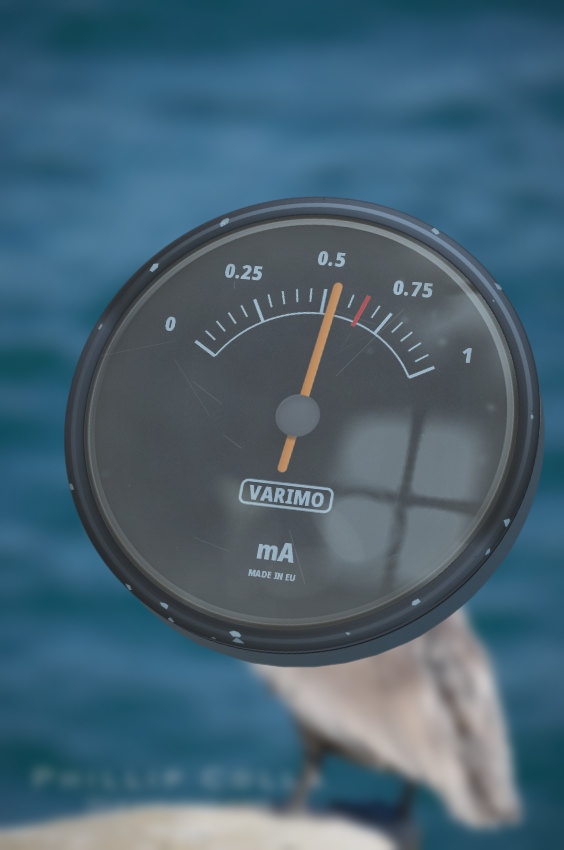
value=0.55 unit=mA
